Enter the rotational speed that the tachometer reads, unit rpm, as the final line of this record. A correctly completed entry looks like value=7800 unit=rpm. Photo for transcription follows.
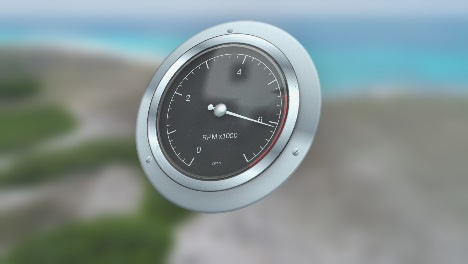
value=6100 unit=rpm
